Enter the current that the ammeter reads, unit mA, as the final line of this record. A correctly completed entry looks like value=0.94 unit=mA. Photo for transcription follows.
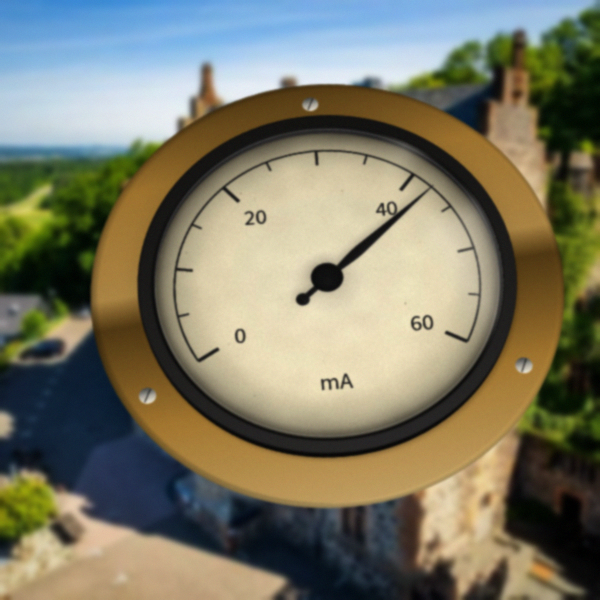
value=42.5 unit=mA
